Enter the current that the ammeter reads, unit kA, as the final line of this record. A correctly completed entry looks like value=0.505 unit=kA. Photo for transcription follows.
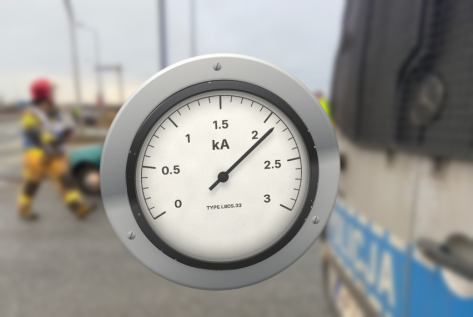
value=2.1 unit=kA
